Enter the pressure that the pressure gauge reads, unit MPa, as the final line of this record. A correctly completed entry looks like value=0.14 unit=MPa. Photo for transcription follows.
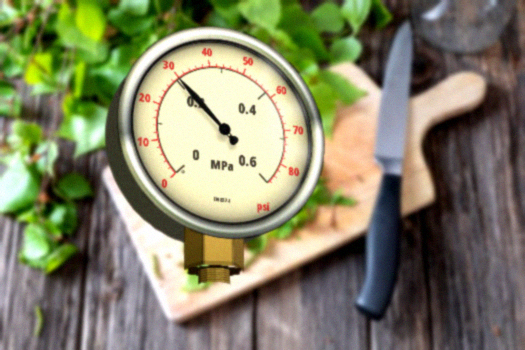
value=0.2 unit=MPa
